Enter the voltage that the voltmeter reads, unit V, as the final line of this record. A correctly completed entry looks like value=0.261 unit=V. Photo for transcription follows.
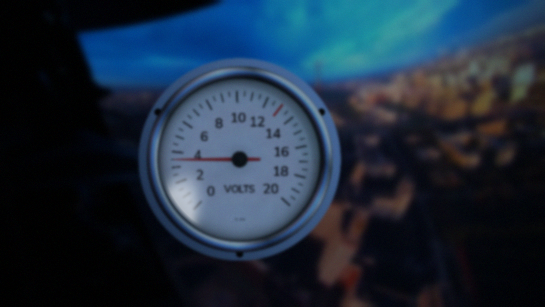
value=3.5 unit=V
